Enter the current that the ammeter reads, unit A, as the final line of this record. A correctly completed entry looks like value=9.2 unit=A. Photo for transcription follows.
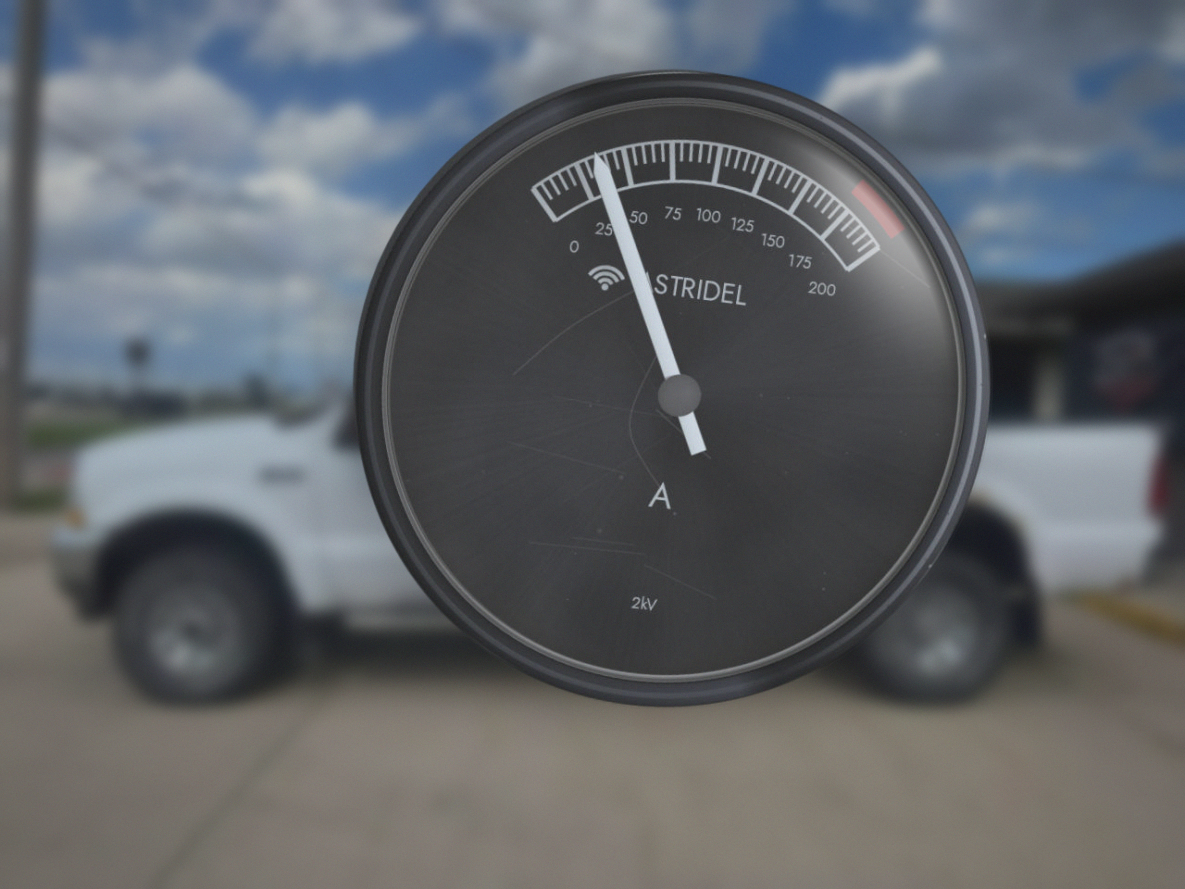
value=35 unit=A
